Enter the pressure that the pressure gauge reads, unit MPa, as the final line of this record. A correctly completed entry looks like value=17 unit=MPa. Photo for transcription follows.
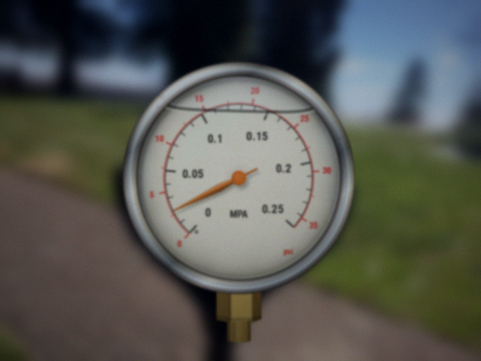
value=0.02 unit=MPa
